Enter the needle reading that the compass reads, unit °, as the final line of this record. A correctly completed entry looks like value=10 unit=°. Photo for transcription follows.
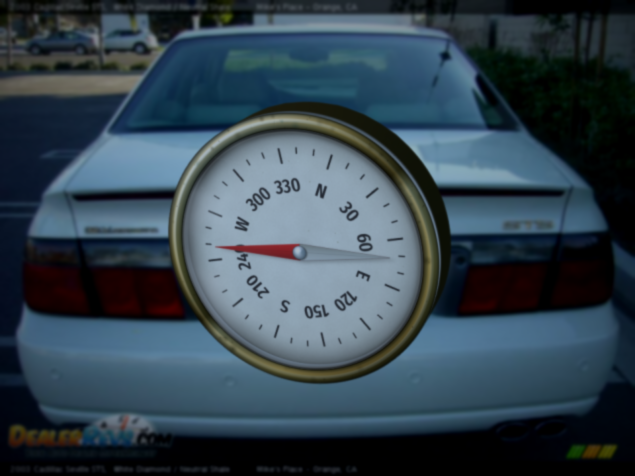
value=250 unit=°
